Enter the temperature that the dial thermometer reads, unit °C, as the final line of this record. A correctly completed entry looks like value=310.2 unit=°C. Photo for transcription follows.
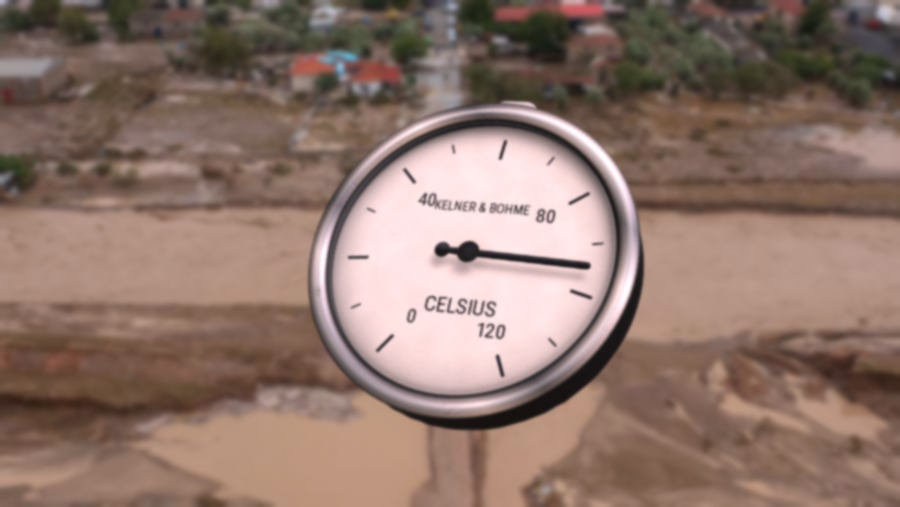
value=95 unit=°C
